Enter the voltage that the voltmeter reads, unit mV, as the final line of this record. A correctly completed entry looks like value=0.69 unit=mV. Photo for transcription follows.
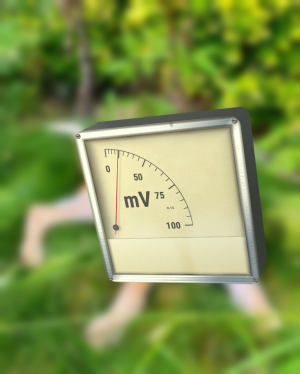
value=25 unit=mV
